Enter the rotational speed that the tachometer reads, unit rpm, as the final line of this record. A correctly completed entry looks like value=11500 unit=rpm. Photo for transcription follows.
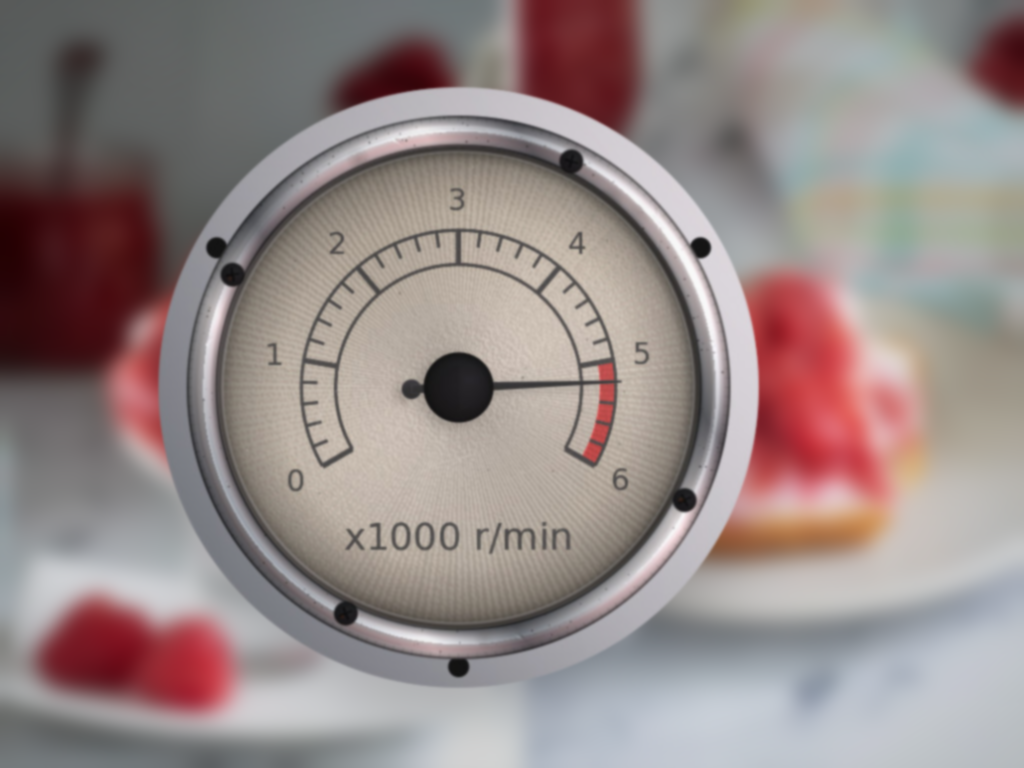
value=5200 unit=rpm
